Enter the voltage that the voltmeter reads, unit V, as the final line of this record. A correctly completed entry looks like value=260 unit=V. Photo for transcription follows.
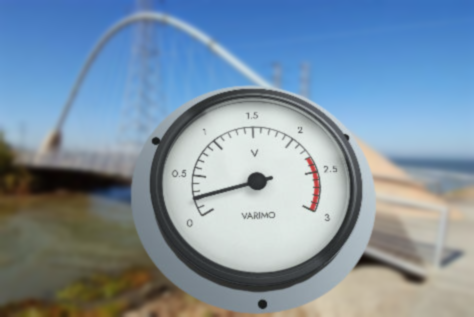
value=0.2 unit=V
